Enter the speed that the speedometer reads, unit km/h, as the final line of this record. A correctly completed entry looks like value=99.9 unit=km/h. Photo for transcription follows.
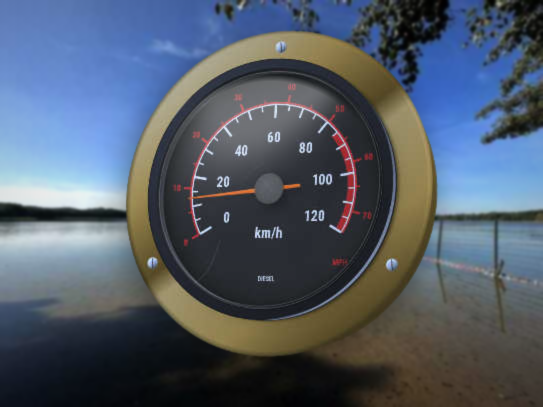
value=12.5 unit=km/h
